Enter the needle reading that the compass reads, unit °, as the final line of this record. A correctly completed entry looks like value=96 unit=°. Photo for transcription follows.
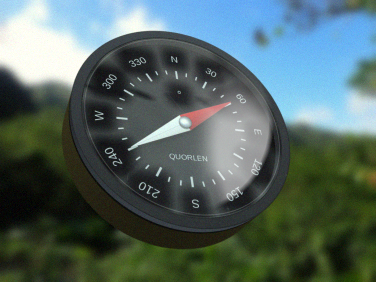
value=60 unit=°
